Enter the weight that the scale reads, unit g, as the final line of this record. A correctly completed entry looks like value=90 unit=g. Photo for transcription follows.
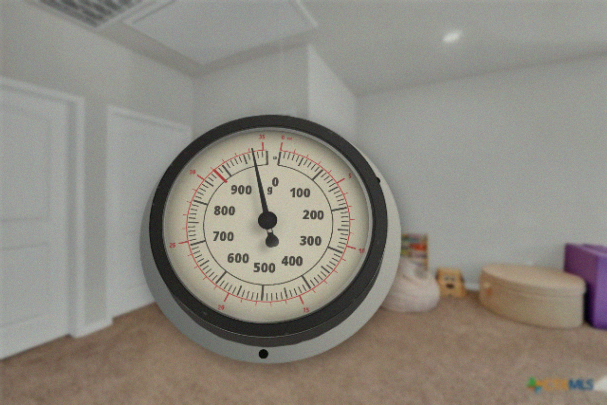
value=970 unit=g
